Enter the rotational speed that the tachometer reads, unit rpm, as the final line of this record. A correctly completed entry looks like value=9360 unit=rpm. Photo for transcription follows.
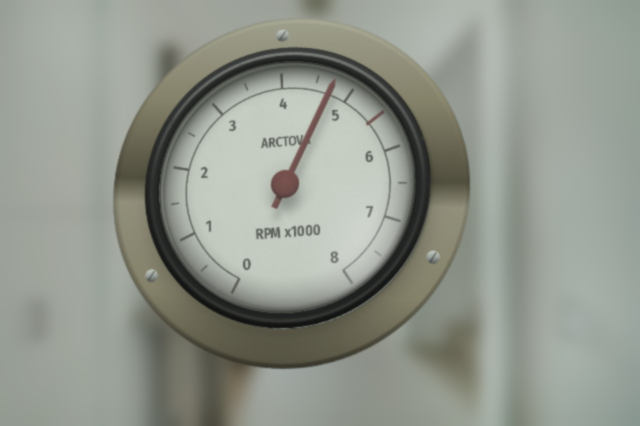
value=4750 unit=rpm
